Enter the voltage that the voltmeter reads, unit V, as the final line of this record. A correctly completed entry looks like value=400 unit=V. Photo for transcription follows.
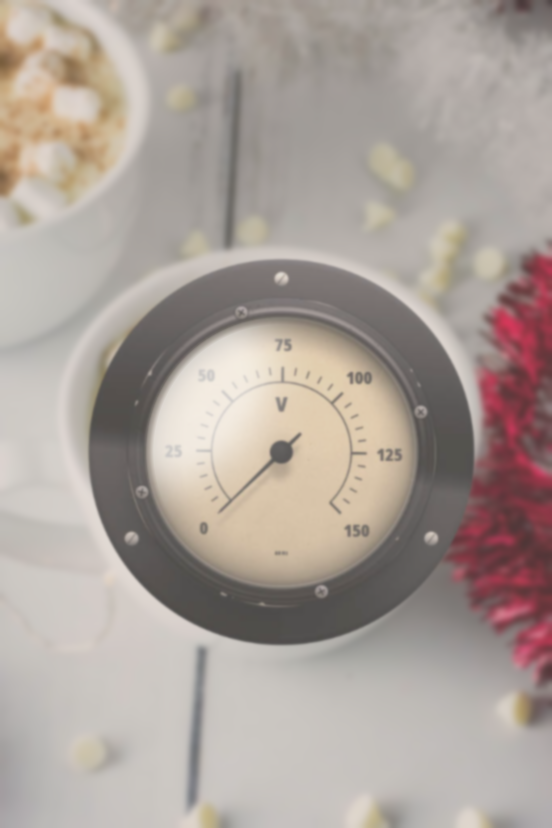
value=0 unit=V
